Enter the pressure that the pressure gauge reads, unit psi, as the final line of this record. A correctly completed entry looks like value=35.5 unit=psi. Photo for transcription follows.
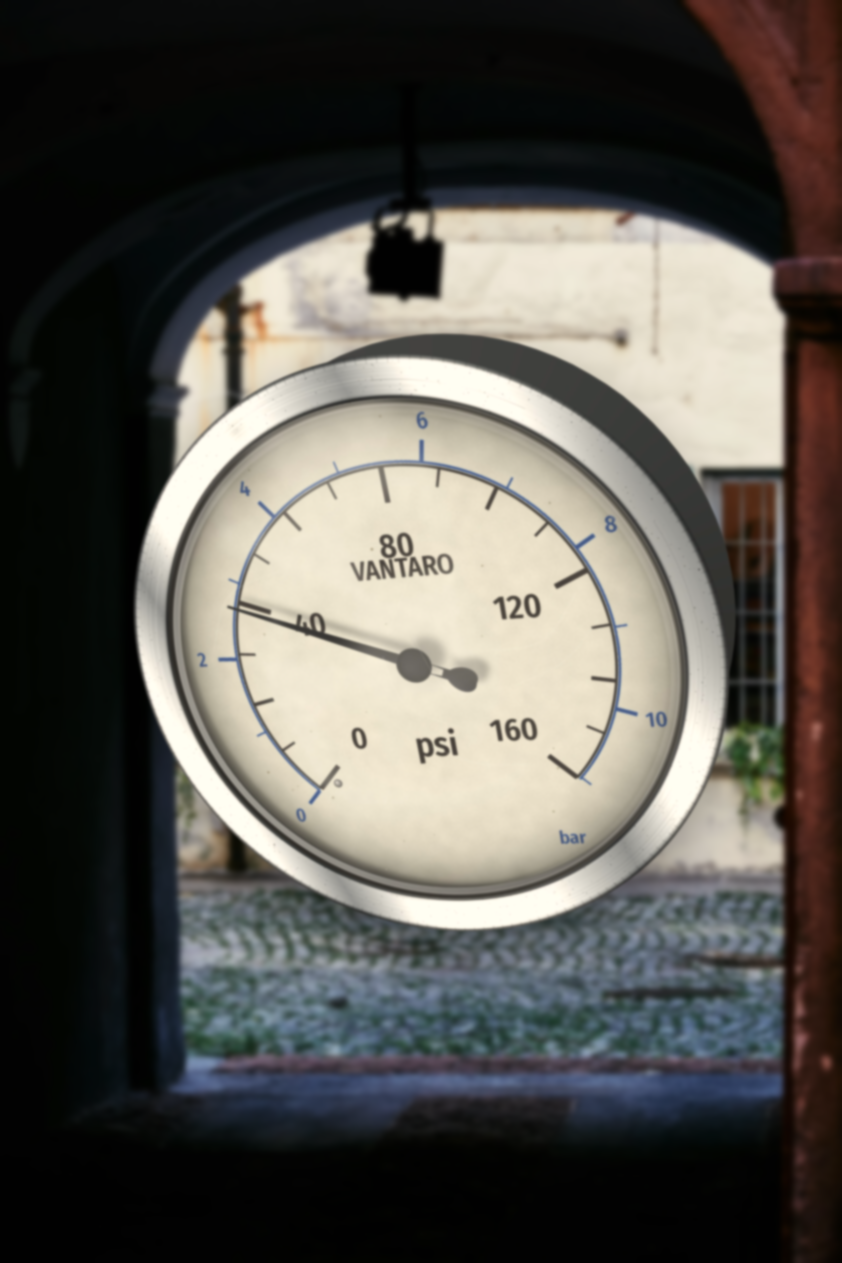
value=40 unit=psi
